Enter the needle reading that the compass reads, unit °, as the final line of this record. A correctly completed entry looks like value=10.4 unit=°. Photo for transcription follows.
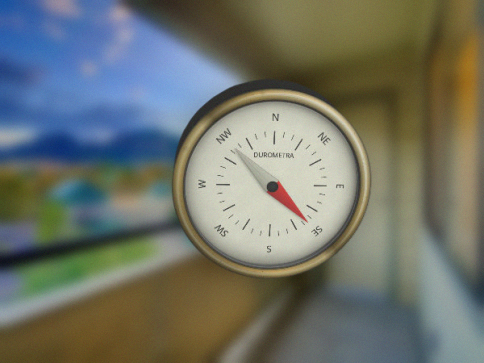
value=135 unit=°
